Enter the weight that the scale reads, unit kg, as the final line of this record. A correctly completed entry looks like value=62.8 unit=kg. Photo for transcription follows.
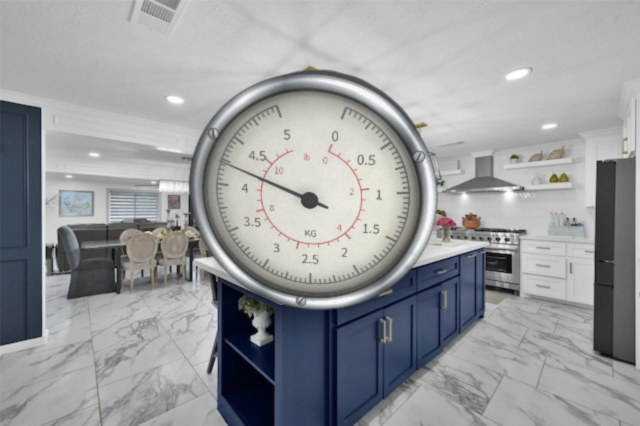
value=4.25 unit=kg
